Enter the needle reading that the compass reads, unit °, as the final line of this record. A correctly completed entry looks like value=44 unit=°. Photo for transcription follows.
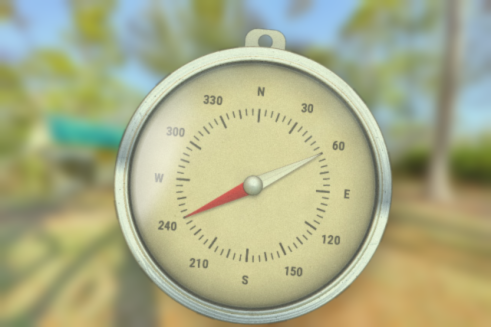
value=240 unit=°
